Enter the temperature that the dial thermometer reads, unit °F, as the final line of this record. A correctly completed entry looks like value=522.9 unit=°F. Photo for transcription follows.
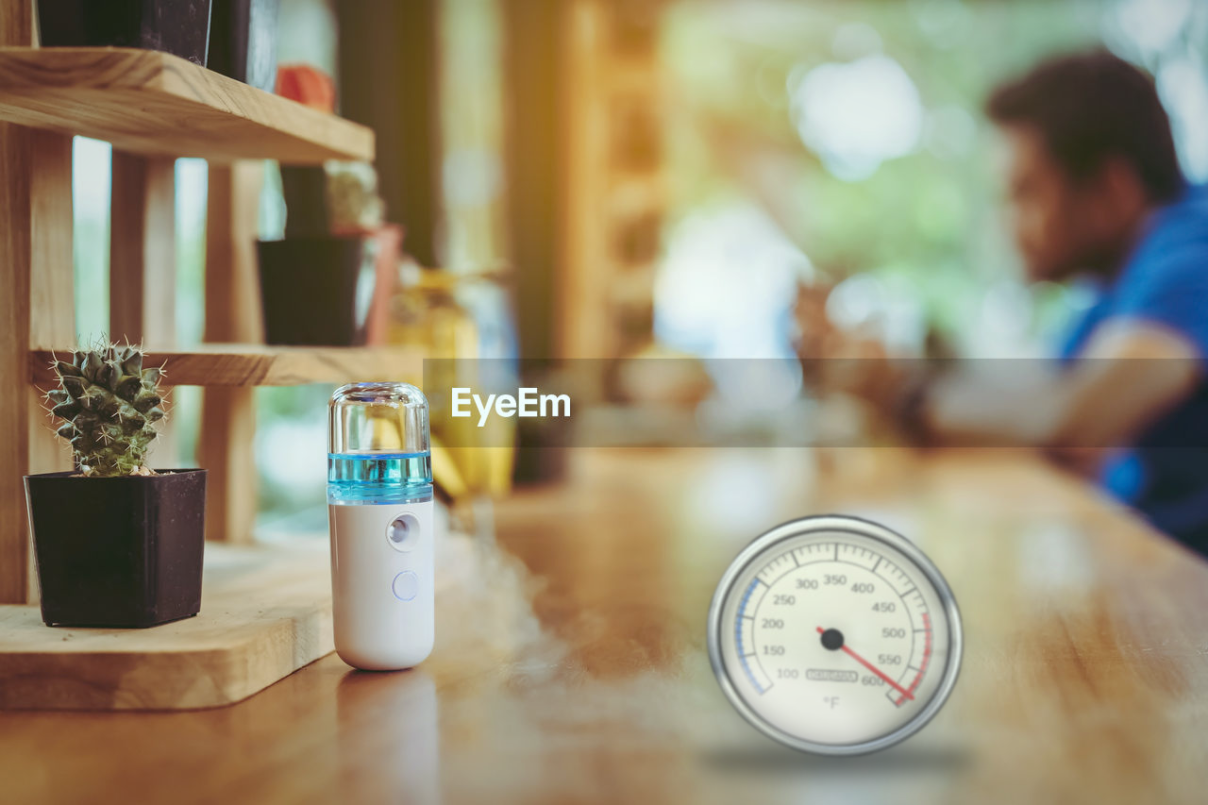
value=580 unit=°F
